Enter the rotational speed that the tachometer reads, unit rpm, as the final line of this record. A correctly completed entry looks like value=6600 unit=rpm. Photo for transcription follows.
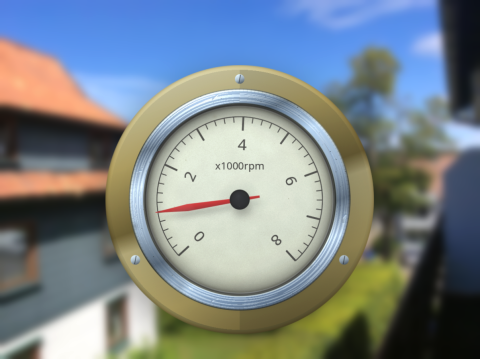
value=1000 unit=rpm
